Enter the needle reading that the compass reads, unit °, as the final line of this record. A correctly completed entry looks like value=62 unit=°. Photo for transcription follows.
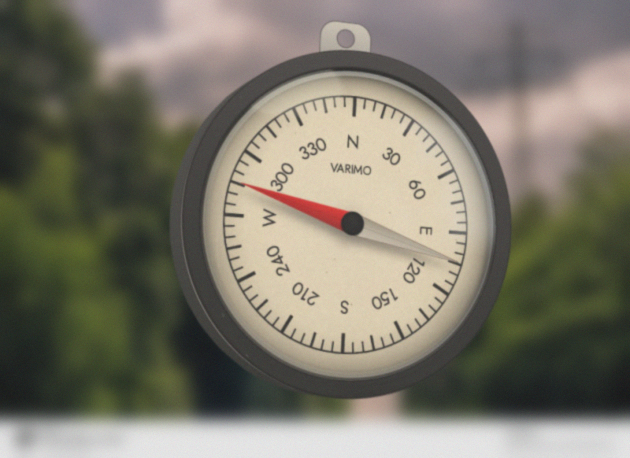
value=285 unit=°
